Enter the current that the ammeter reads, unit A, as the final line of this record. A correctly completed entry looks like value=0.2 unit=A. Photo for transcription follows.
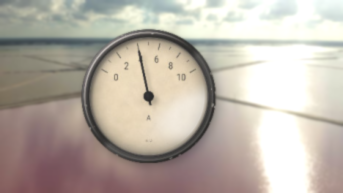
value=4 unit=A
